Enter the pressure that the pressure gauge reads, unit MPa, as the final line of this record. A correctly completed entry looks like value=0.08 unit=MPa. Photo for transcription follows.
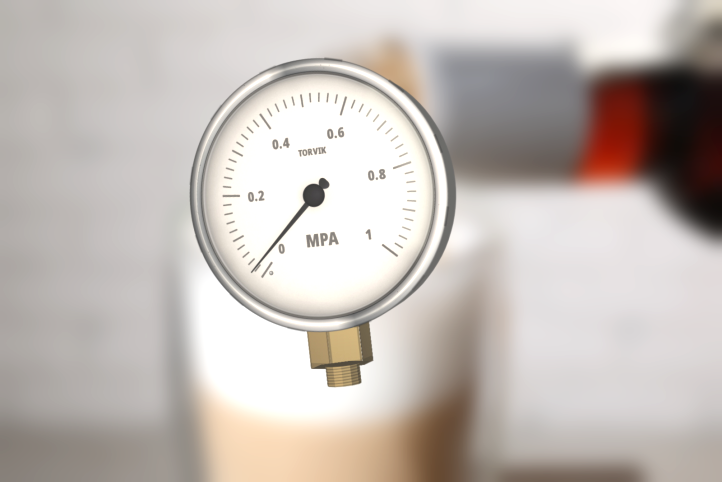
value=0.02 unit=MPa
